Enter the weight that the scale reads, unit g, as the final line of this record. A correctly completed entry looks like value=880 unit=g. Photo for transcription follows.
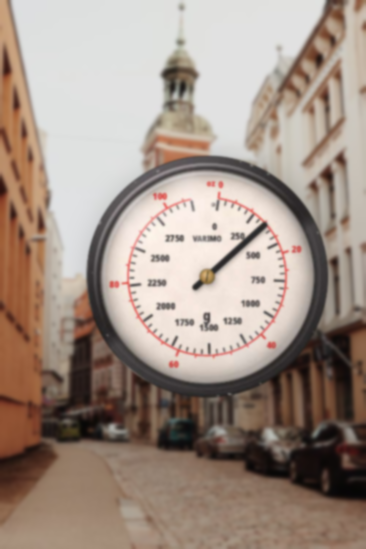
value=350 unit=g
